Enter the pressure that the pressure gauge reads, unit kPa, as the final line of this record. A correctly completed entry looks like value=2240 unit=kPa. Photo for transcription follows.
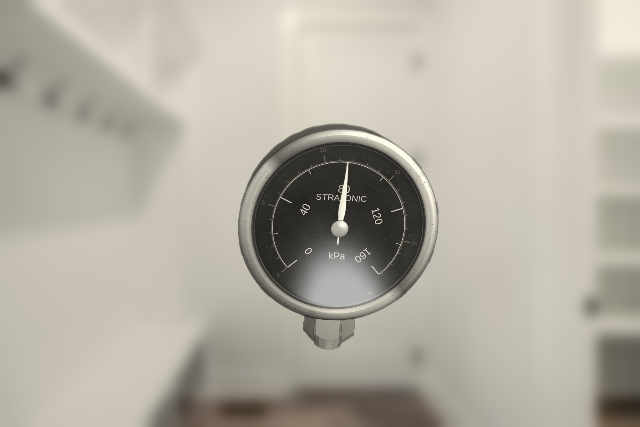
value=80 unit=kPa
